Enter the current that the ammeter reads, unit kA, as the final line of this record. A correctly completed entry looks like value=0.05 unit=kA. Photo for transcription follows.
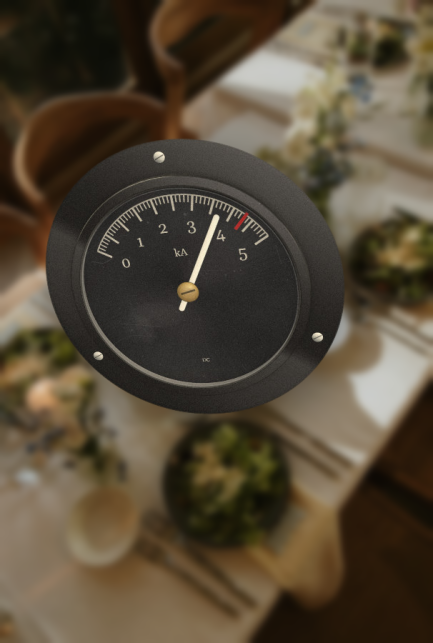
value=3.7 unit=kA
